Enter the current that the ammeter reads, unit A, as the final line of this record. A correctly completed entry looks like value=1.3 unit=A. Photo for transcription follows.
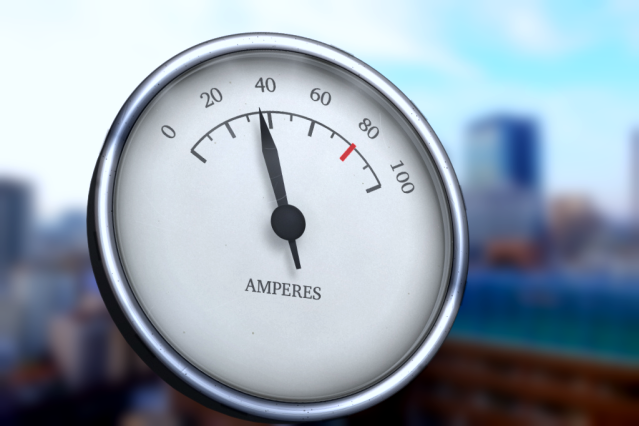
value=35 unit=A
